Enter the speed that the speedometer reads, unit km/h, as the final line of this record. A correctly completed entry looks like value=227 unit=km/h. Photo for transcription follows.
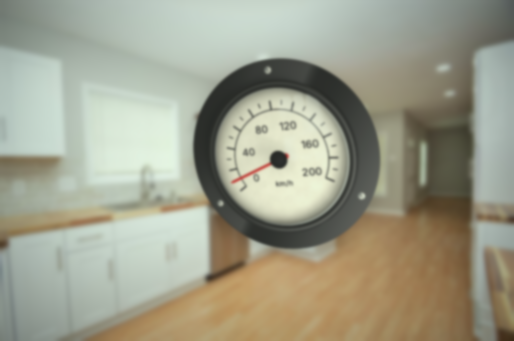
value=10 unit=km/h
